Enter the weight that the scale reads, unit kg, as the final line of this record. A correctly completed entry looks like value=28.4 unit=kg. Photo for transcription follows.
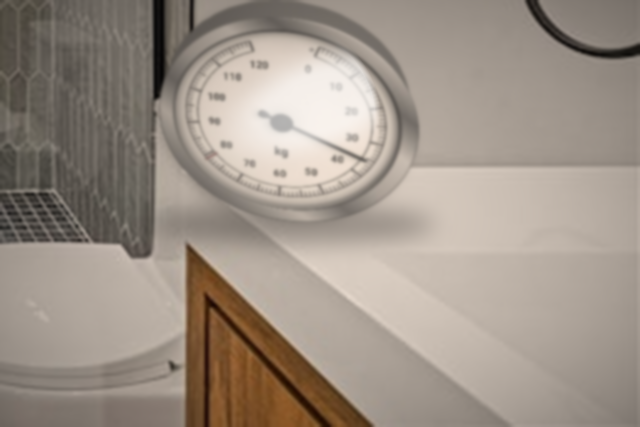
value=35 unit=kg
